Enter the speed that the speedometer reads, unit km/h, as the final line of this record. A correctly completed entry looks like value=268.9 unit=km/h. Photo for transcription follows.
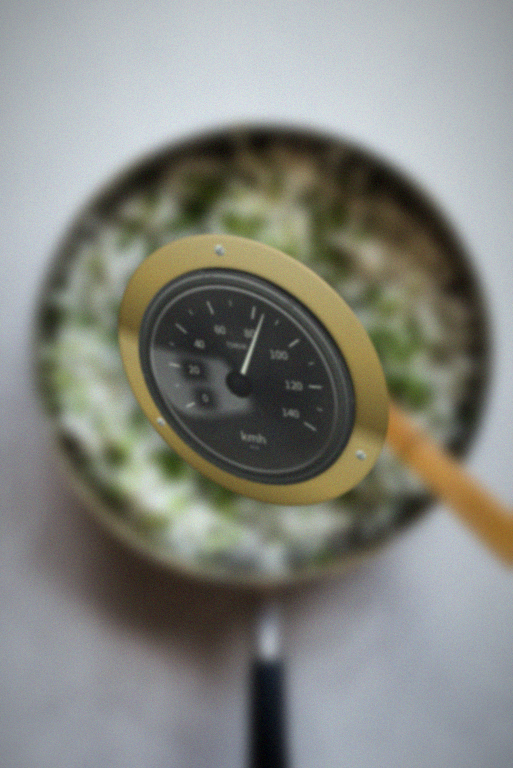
value=85 unit=km/h
